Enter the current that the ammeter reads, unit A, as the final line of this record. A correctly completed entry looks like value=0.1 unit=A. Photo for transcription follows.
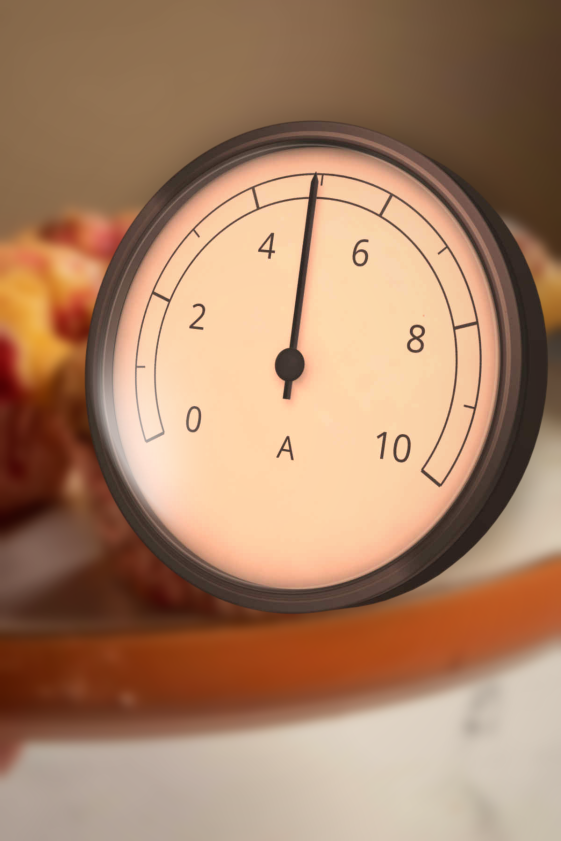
value=5 unit=A
